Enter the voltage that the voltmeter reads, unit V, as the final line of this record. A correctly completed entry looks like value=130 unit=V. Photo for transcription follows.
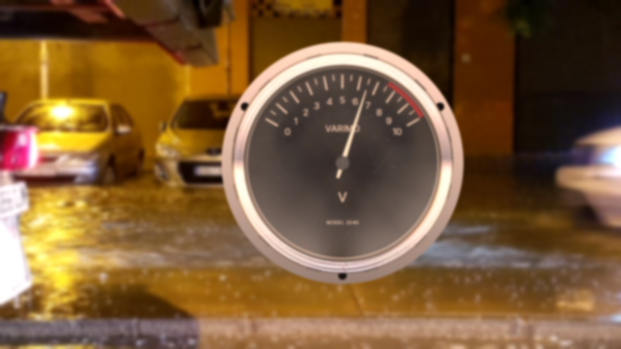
value=6.5 unit=V
